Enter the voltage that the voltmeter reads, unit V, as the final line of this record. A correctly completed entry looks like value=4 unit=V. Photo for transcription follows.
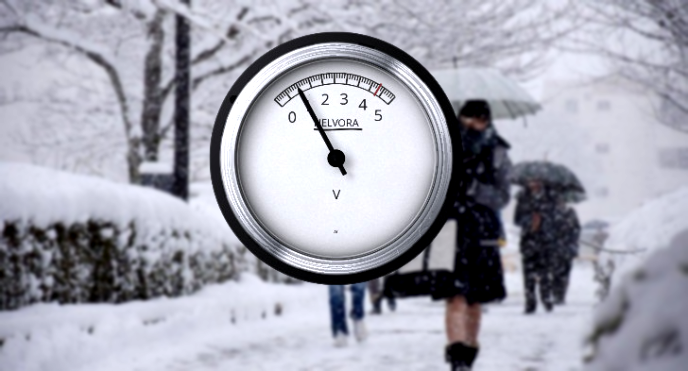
value=1 unit=V
